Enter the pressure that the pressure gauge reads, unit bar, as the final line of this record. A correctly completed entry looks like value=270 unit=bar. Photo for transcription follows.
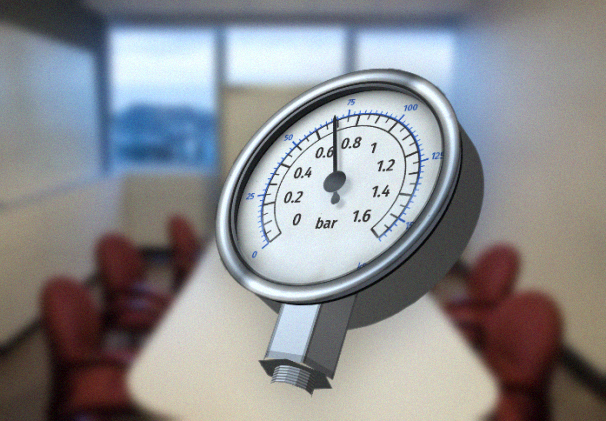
value=0.7 unit=bar
